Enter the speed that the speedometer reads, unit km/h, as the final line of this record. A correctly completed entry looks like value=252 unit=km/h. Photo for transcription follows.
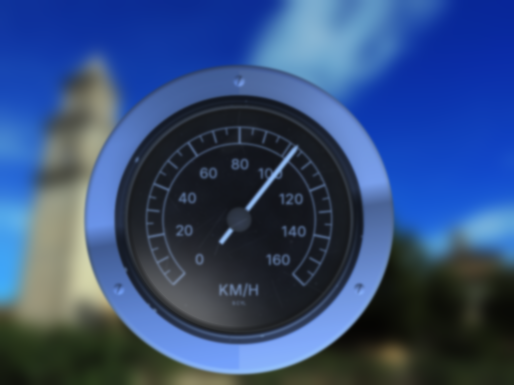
value=102.5 unit=km/h
